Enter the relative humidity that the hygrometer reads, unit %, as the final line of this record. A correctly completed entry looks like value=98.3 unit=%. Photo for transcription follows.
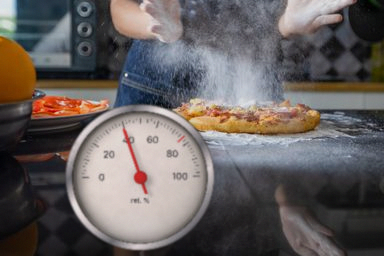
value=40 unit=%
